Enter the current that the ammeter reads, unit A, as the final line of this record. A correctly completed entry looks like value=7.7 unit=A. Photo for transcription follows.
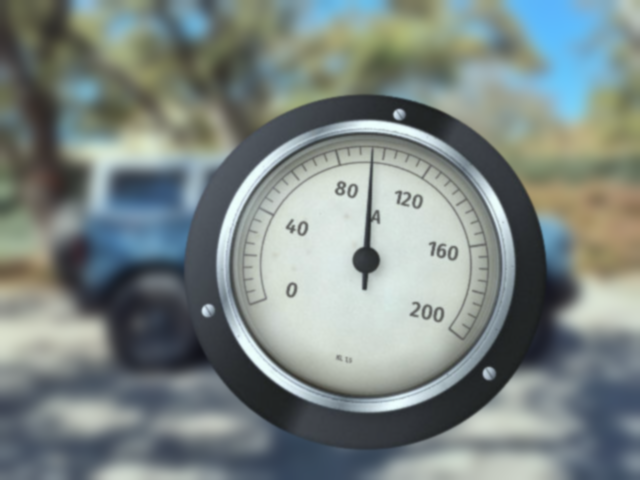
value=95 unit=A
